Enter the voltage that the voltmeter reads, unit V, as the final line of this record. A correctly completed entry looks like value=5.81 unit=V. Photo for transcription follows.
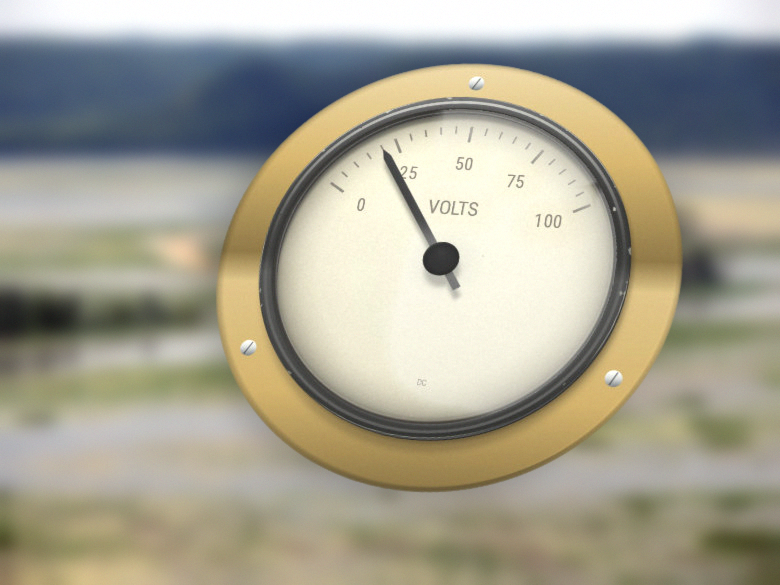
value=20 unit=V
